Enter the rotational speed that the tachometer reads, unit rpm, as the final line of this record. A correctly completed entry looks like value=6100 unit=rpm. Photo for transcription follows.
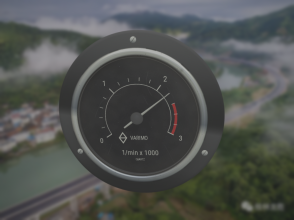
value=2200 unit=rpm
